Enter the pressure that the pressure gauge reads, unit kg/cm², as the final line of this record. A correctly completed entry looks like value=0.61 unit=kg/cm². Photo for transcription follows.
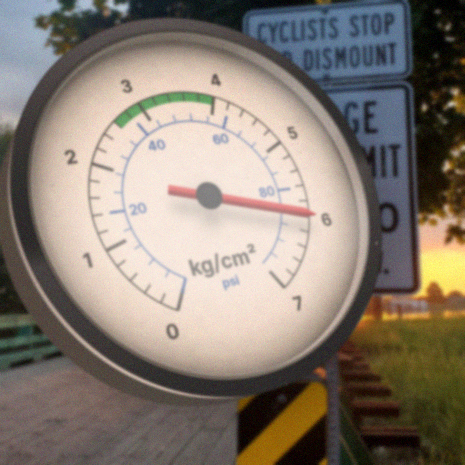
value=6 unit=kg/cm²
